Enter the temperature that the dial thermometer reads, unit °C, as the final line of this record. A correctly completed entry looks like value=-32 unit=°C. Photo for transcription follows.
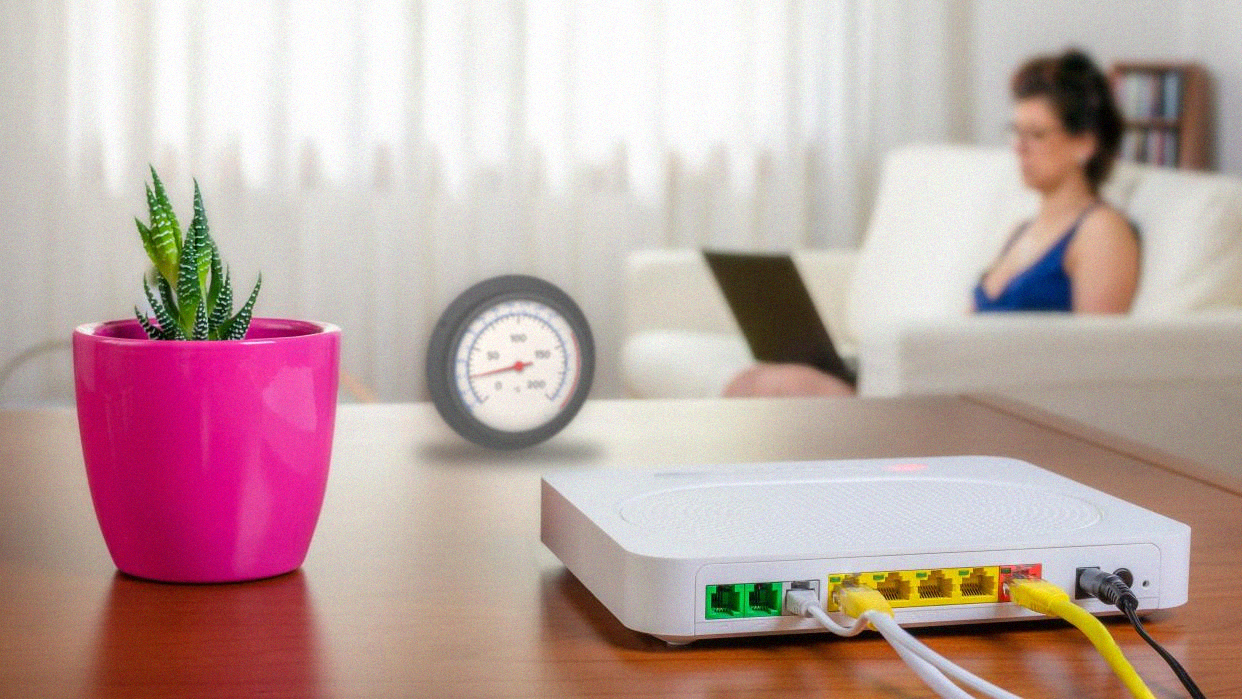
value=25 unit=°C
